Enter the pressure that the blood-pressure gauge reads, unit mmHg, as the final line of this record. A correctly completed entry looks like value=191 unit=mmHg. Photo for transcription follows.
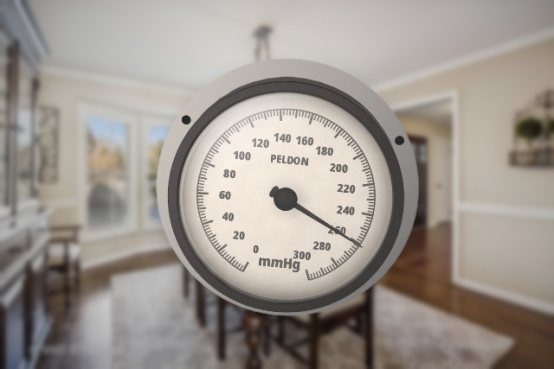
value=260 unit=mmHg
